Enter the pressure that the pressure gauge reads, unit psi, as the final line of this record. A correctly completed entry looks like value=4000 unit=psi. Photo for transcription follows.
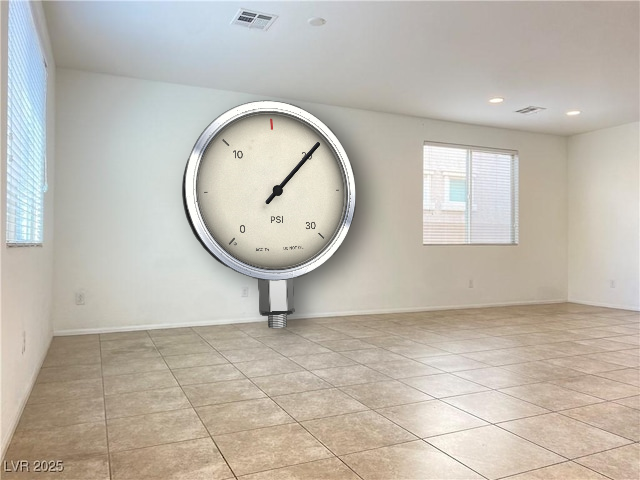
value=20 unit=psi
